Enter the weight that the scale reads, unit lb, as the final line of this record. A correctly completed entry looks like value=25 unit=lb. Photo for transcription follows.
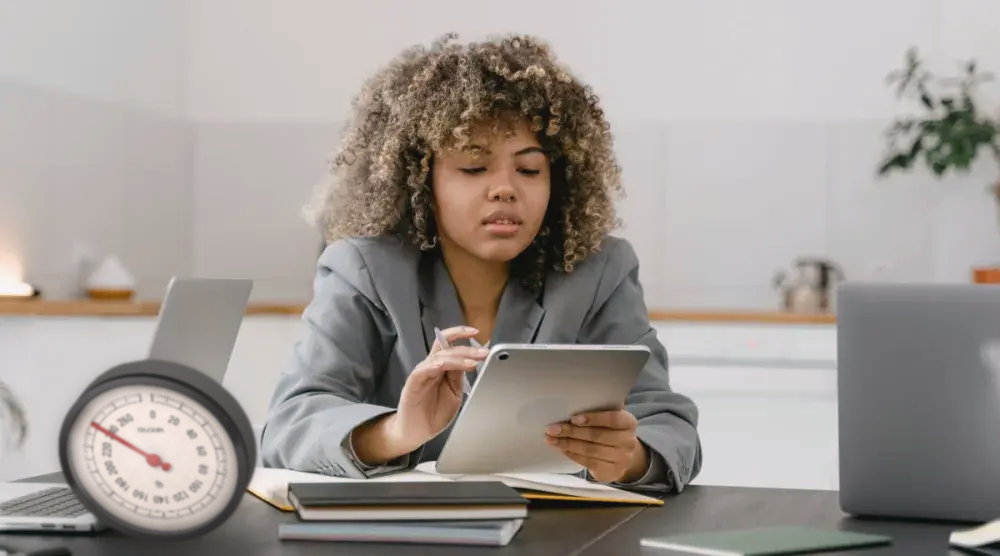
value=240 unit=lb
